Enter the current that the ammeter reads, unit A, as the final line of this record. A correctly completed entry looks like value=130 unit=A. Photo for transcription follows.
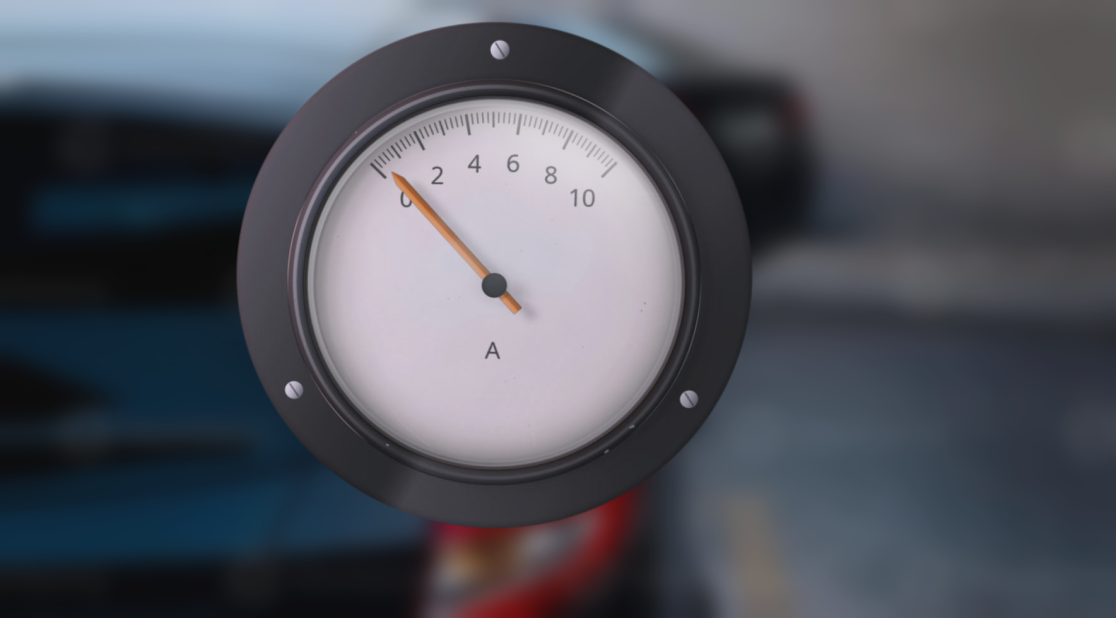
value=0.4 unit=A
